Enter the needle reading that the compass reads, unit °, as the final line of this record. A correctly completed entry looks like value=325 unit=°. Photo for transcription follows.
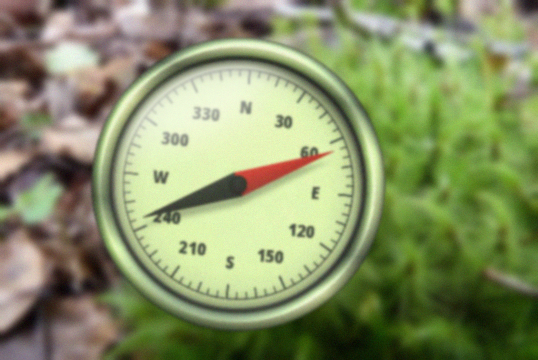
value=65 unit=°
